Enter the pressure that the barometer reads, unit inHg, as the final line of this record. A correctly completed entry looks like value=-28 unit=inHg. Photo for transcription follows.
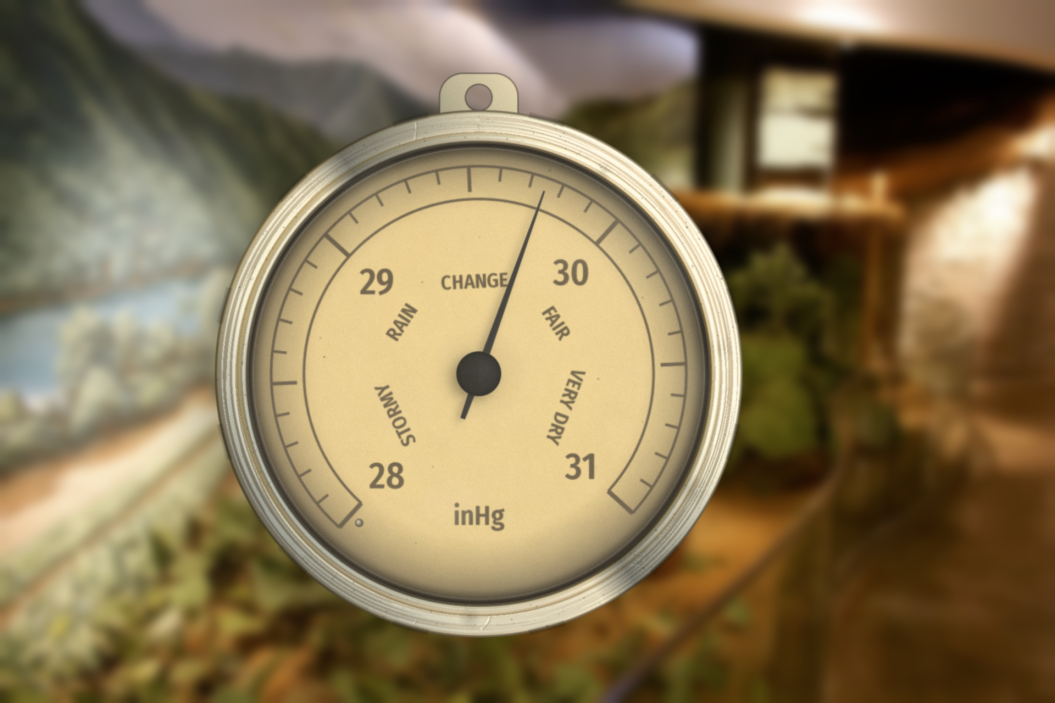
value=29.75 unit=inHg
